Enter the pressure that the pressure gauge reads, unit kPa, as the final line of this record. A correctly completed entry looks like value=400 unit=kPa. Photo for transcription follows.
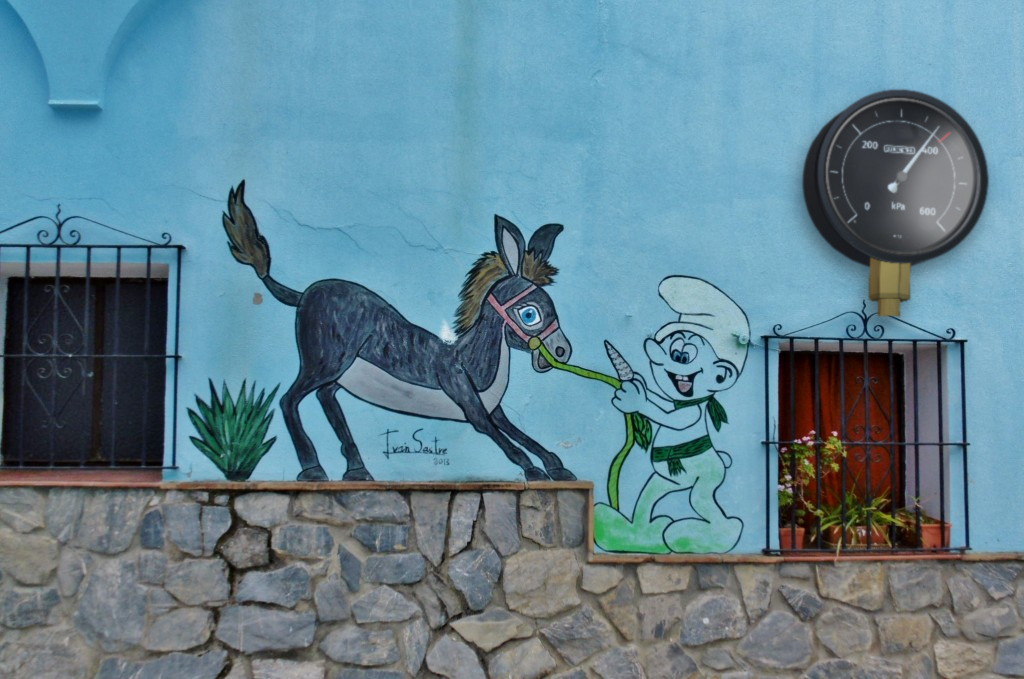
value=375 unit=kPa
